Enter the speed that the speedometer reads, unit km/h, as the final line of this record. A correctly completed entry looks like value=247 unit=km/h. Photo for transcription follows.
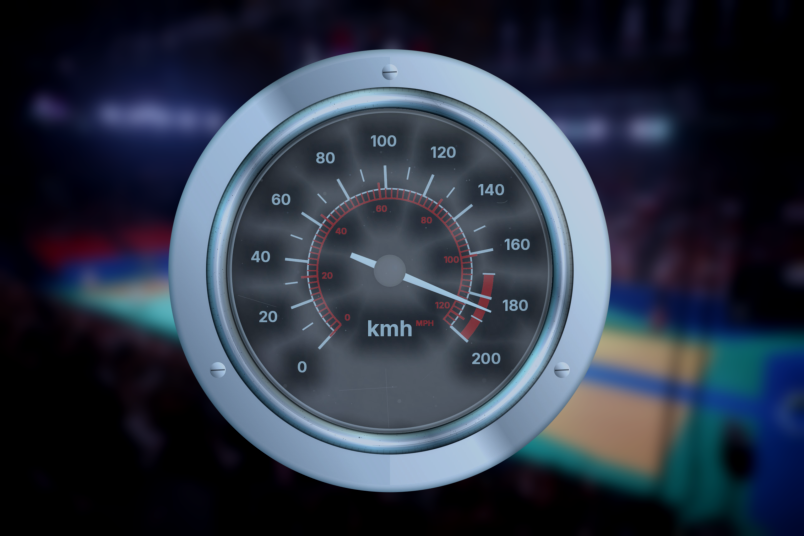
value=185 unit=km/h
